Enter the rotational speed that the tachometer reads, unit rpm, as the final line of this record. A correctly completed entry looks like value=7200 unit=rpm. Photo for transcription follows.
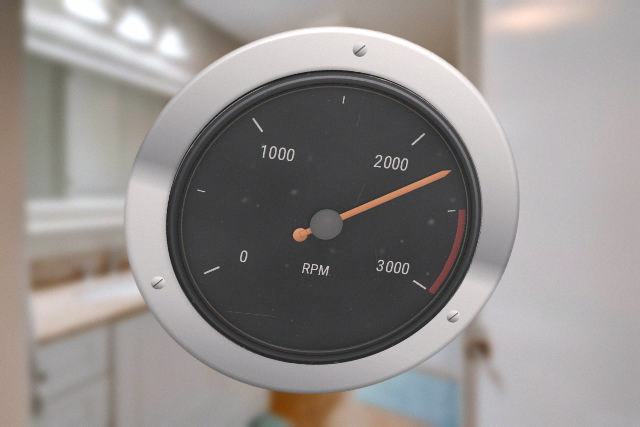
value=2250 unit=rpm
